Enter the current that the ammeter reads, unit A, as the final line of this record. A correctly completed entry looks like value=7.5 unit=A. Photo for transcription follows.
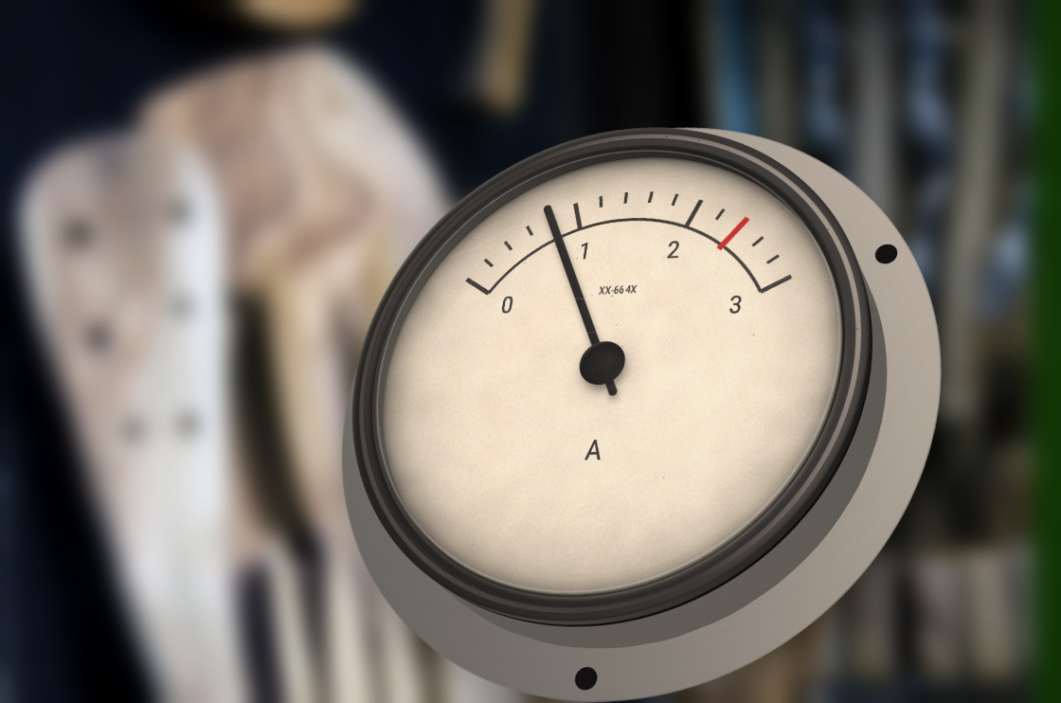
value=0.8 unit=A
